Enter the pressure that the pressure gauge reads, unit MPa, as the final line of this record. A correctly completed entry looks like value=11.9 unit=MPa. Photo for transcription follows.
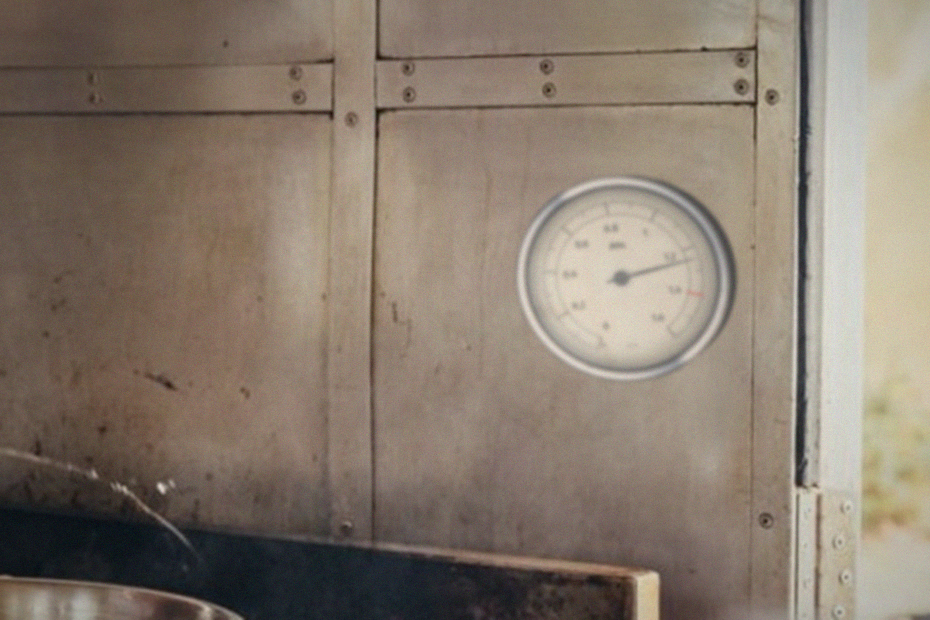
value=1.25 unit=MPa
